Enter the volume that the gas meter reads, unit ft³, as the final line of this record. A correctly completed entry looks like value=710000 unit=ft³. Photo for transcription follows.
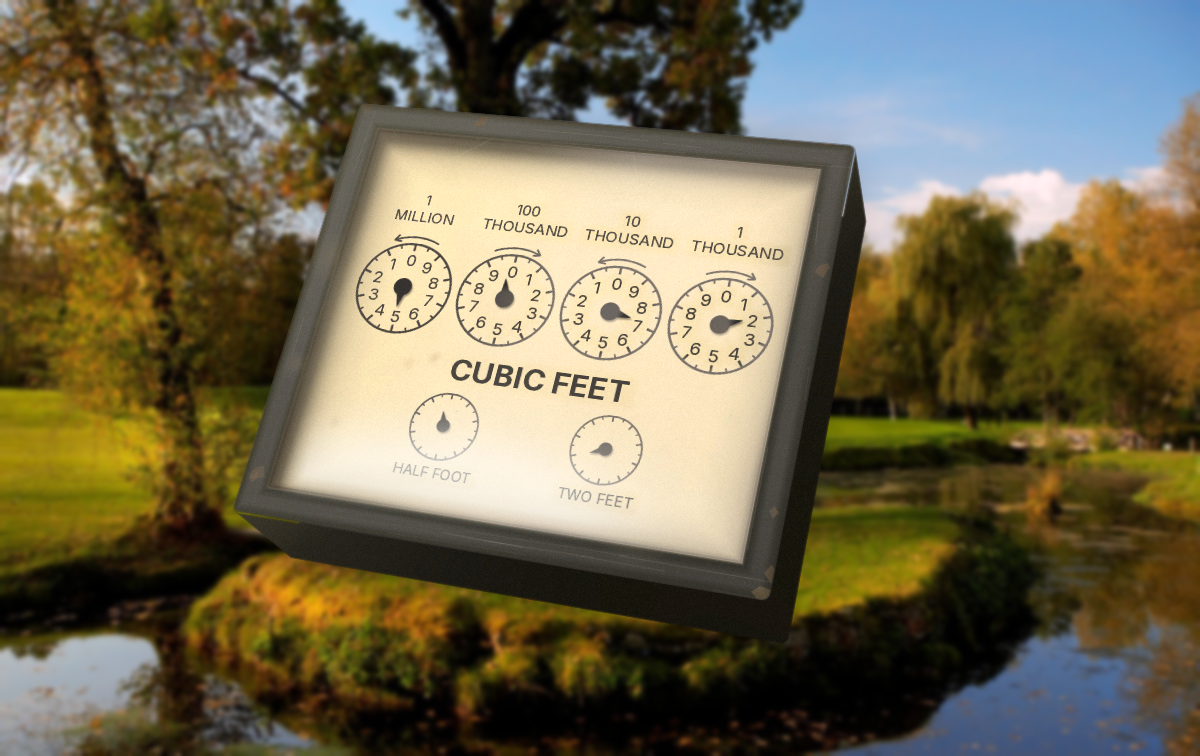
value=497200 unit=ft³
